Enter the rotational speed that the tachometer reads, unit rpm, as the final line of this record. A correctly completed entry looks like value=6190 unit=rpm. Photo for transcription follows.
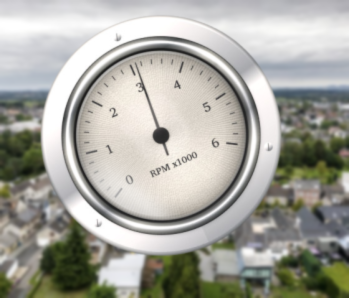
value=3100 unit=rpm
